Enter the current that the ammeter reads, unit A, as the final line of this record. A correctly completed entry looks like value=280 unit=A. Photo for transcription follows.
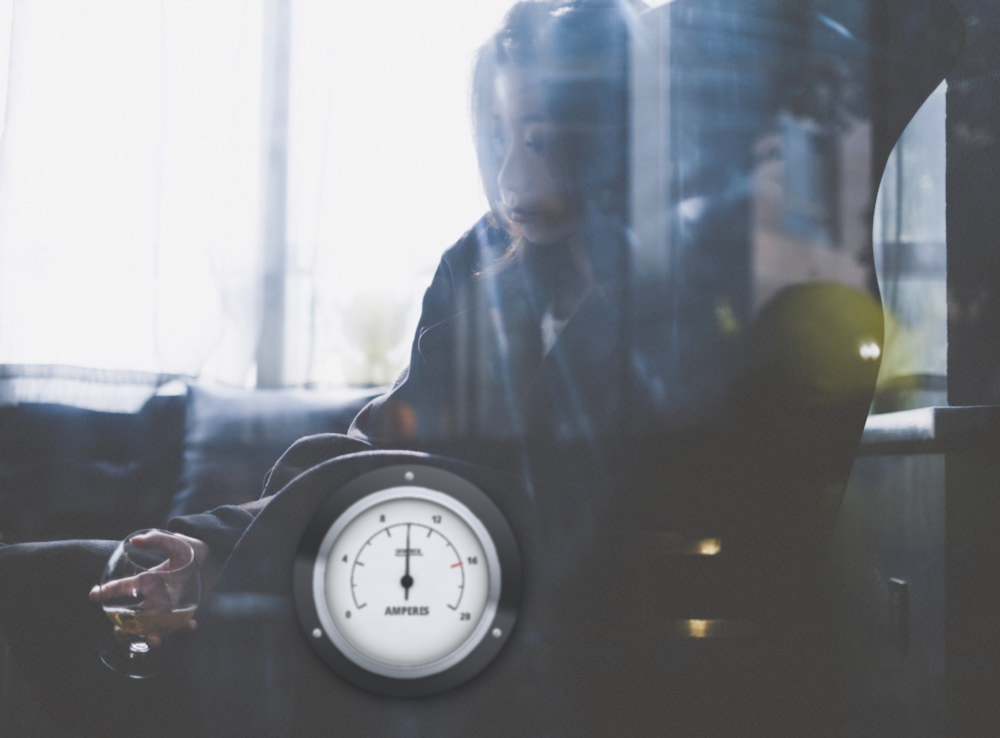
value=10 unit=A
